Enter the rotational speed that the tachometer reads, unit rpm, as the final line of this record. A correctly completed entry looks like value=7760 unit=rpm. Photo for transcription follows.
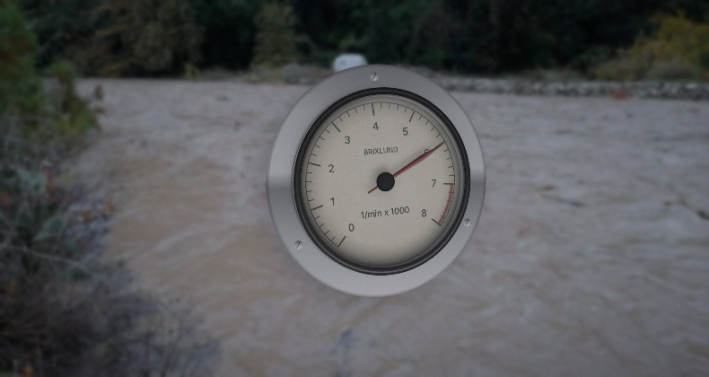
value=6000 unit=rpm
